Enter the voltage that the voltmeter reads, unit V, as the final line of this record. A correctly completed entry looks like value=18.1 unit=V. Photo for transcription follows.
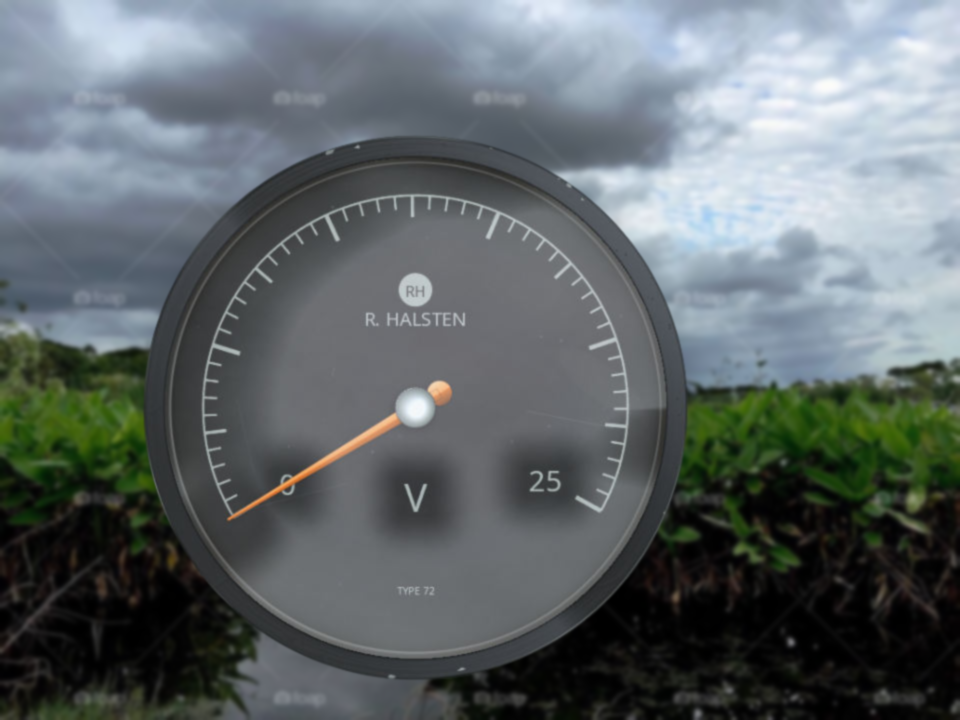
value=0 unit=V
